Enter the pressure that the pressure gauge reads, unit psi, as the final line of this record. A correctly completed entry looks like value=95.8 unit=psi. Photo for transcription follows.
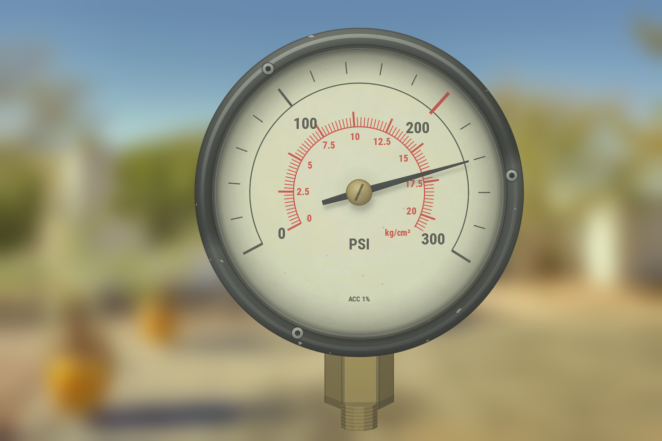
value=240 unit=psi
